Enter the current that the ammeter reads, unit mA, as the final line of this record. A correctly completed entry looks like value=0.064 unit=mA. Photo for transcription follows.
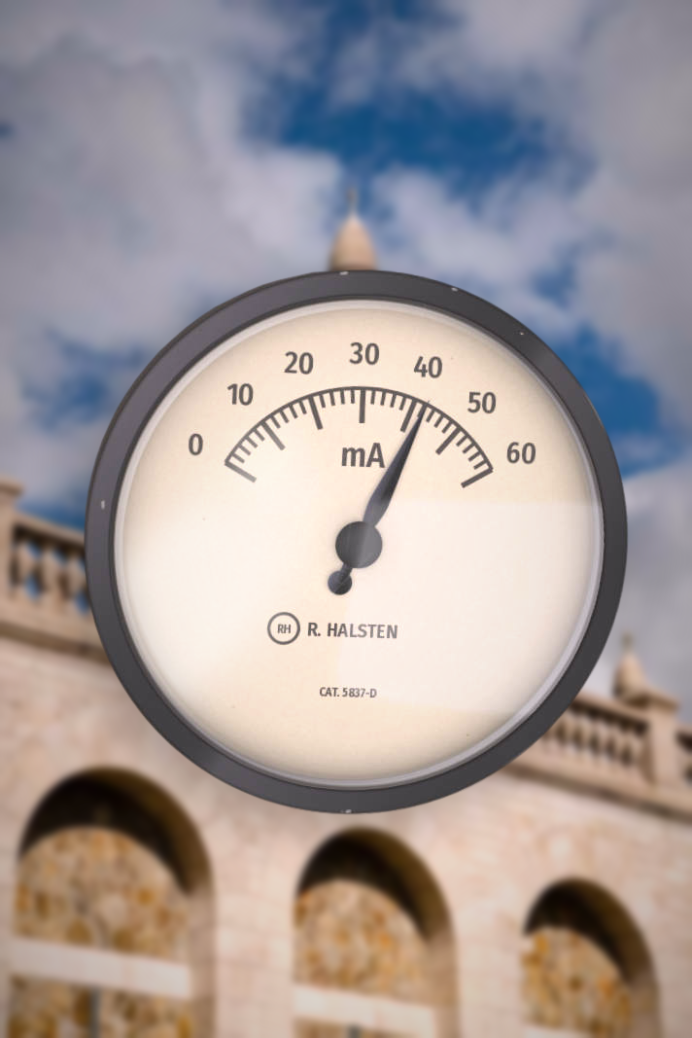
value=42 unit=mA
